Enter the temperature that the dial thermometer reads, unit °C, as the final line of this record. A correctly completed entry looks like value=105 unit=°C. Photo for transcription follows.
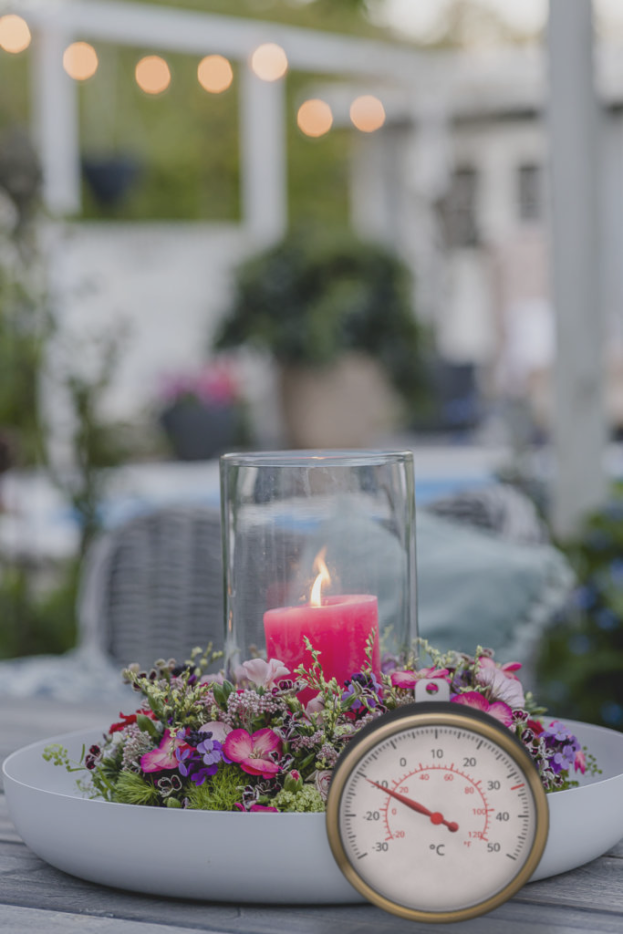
value=-10 unit=°C
